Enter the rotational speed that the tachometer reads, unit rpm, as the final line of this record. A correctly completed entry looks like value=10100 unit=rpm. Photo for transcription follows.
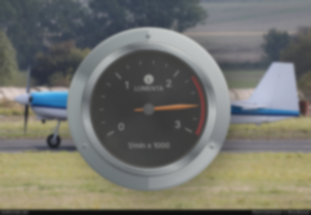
value=2600 unit=rpm
